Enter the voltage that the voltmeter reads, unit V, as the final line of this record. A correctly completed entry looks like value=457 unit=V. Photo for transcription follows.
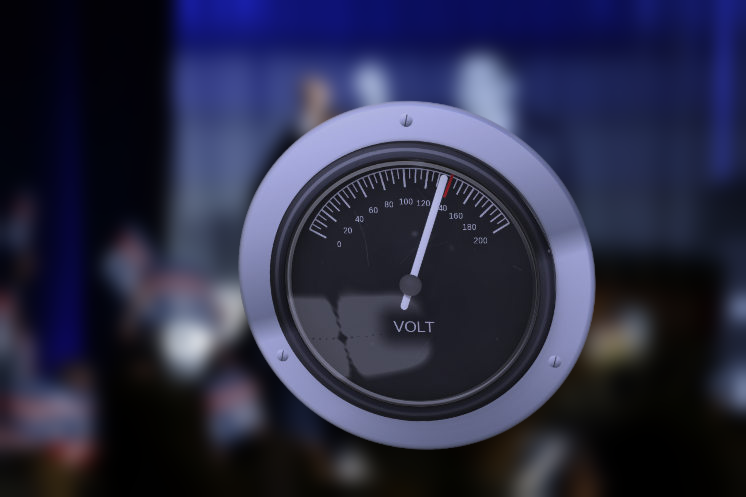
value=135 unit=V
